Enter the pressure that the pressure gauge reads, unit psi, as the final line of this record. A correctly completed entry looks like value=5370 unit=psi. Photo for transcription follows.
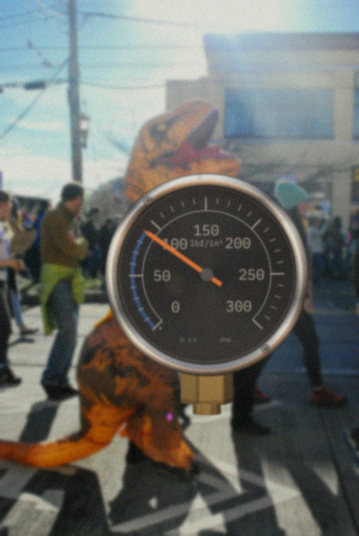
value=90 unit=psi
